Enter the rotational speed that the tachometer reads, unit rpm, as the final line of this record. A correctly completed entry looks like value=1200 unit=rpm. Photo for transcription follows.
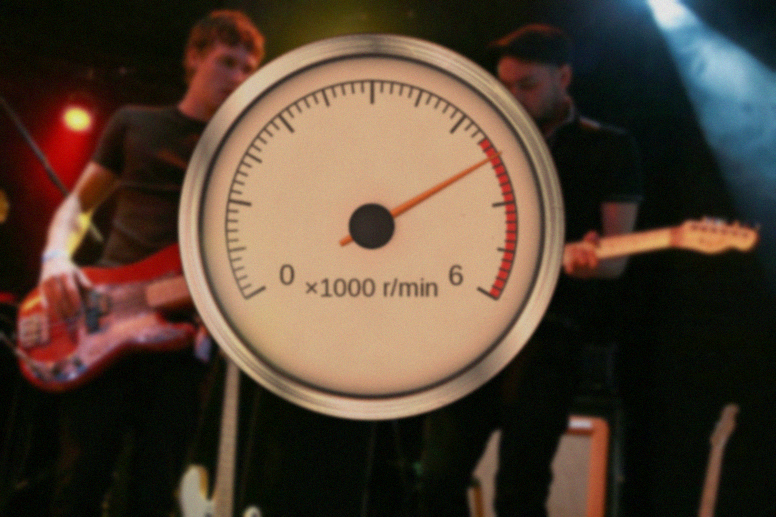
value=4500 unit=rpm
